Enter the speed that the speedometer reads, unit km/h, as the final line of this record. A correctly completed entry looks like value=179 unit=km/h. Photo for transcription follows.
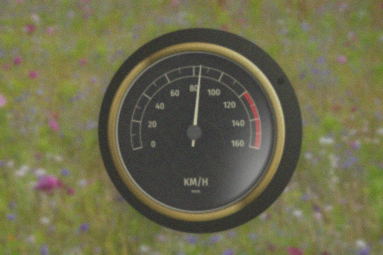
value=85 unit=km/h
